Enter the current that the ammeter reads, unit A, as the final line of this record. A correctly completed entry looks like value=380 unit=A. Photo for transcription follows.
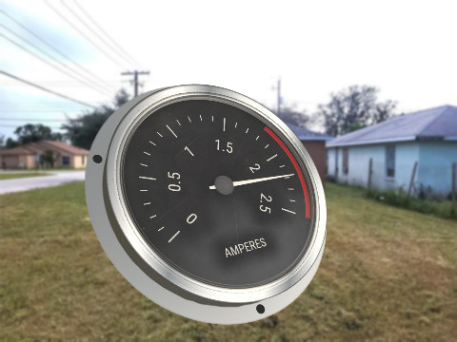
value=2.2 unit=A
